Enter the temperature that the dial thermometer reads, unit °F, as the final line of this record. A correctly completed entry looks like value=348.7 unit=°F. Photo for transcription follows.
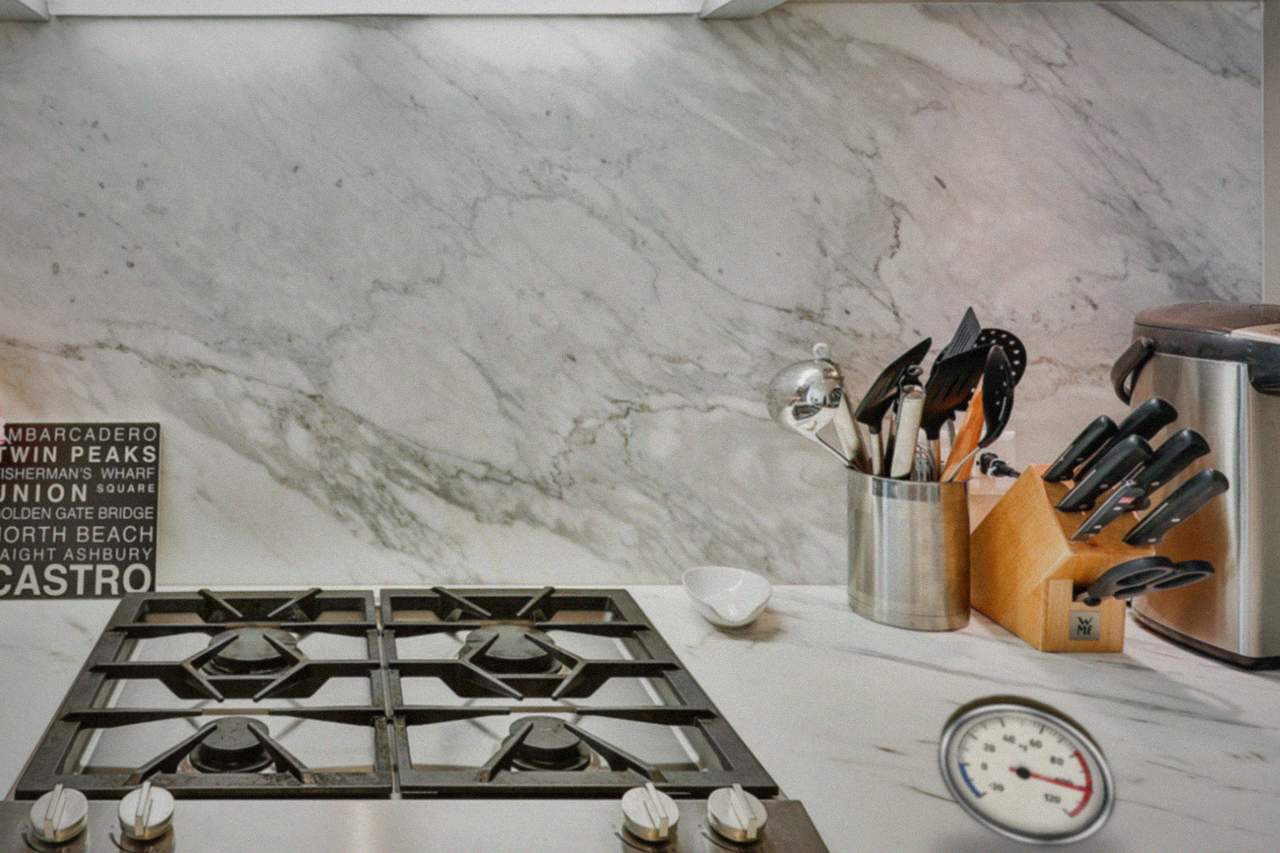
value=100 unit=°F
